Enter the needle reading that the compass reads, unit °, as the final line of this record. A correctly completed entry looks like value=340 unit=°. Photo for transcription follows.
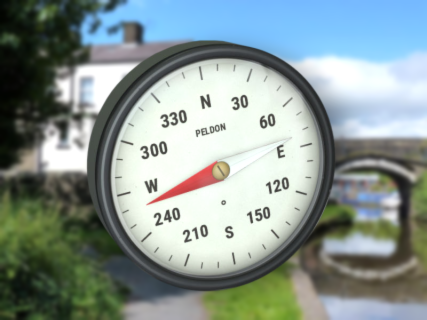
value=260 unit=°
